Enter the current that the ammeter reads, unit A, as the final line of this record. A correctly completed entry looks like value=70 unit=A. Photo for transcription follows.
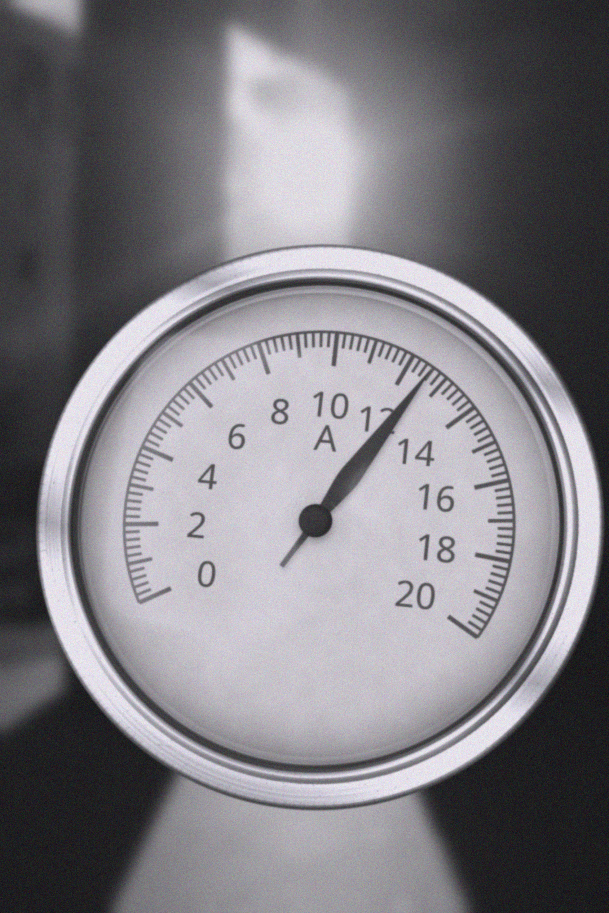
value=12.6 unit=A
